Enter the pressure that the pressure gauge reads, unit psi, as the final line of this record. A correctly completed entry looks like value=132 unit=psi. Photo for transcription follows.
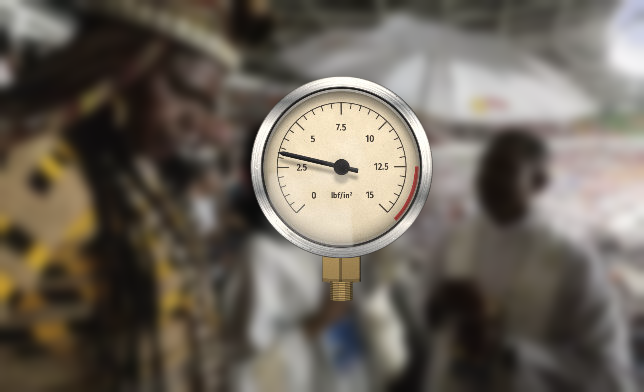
value=3.25 unit=psi
